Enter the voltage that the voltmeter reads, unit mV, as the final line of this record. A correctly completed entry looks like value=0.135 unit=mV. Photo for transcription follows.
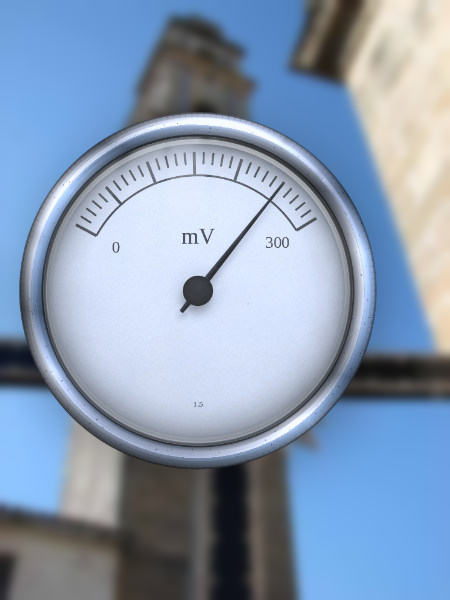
value=250 unit=mV
